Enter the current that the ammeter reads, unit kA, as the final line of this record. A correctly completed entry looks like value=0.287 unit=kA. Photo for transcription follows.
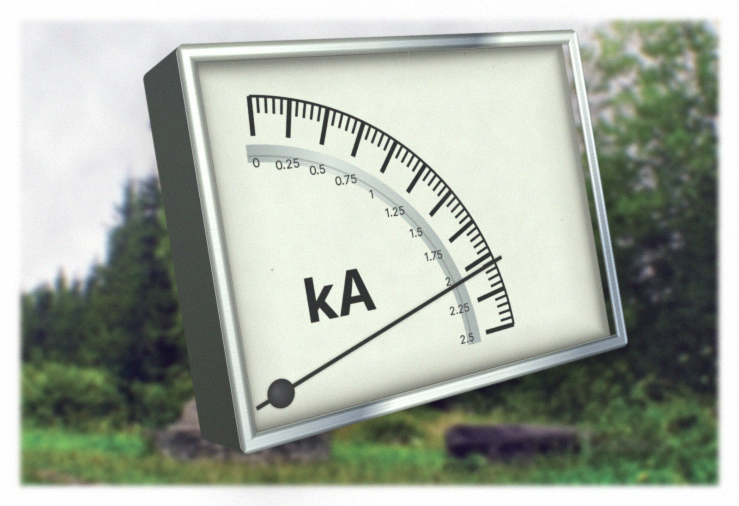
value=2.05 unit=kA
